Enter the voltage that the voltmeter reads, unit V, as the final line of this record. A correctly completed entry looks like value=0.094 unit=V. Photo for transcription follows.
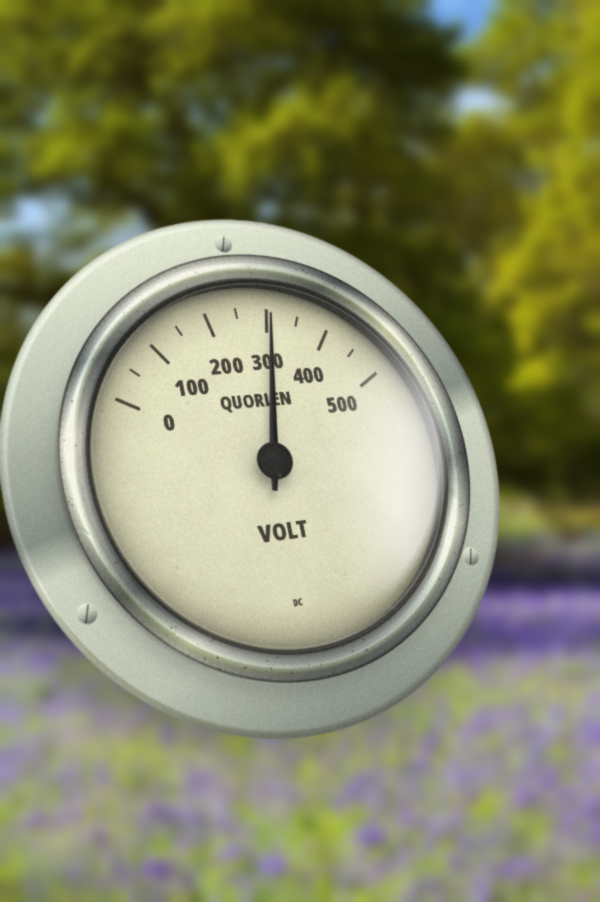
value=300 unit=V
